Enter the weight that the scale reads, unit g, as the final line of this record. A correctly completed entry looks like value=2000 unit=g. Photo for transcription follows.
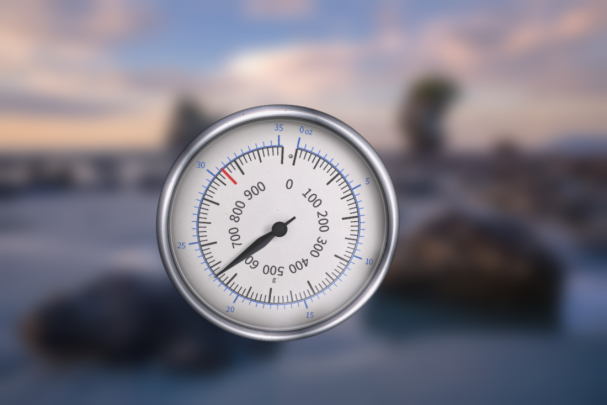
value=630 unit=g
